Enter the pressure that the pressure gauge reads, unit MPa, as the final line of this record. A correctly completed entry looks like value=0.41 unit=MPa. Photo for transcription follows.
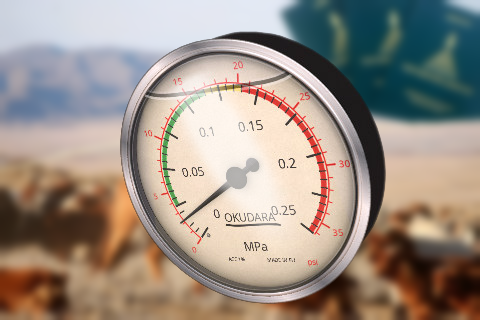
value=0.015 unit=MPa
